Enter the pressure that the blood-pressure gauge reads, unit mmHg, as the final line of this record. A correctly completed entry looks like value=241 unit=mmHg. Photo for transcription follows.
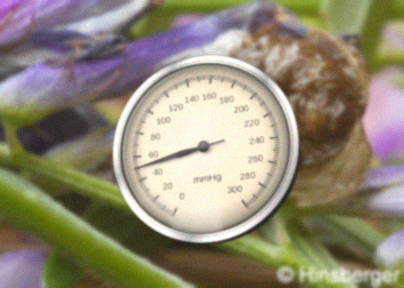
value=50 unit=mmHg
